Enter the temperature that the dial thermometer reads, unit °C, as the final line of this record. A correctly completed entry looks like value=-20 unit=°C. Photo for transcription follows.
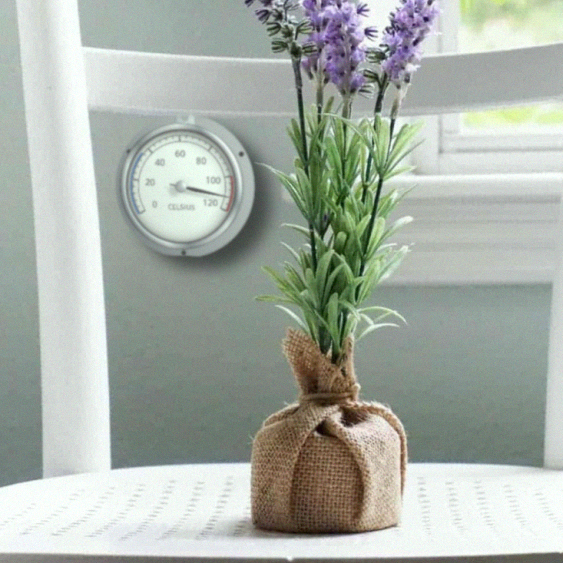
value=112 unit=°C
